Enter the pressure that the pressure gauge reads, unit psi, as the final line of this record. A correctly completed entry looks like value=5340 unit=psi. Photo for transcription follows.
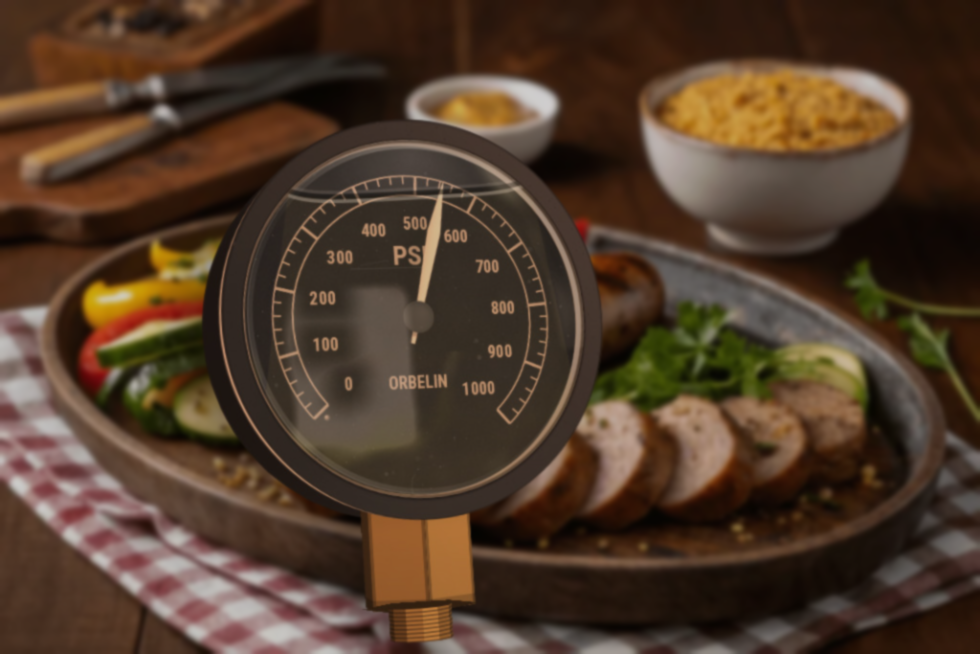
value=540 unit=psi
